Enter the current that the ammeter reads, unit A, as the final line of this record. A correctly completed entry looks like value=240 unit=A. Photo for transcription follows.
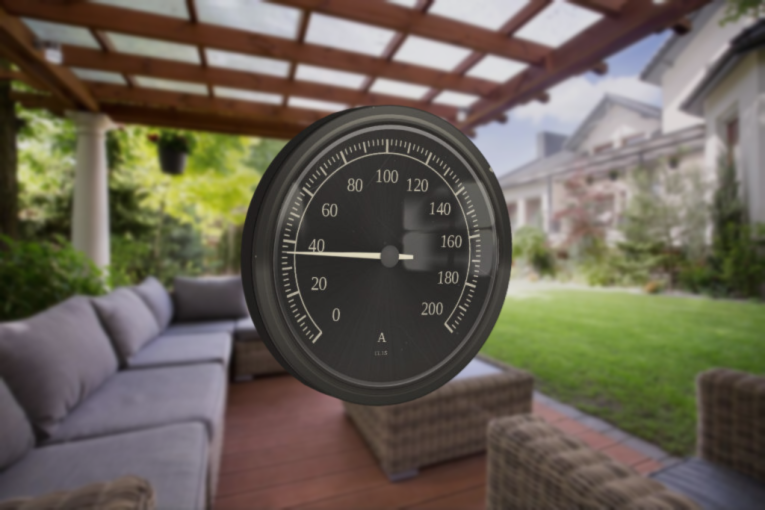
value=36 unit=A
